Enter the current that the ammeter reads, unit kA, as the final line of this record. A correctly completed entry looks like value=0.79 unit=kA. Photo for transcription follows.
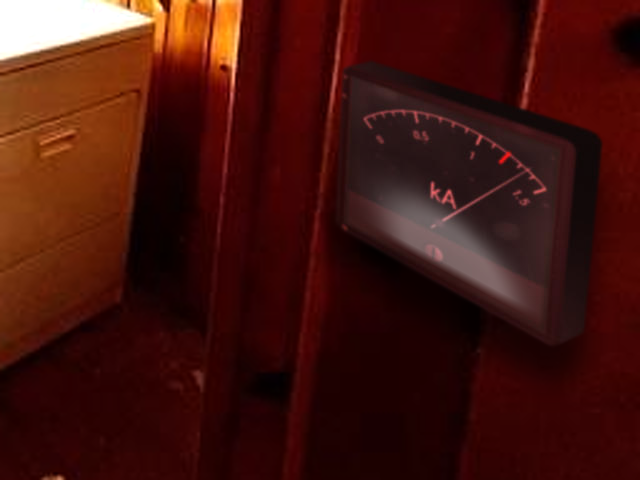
value=1.35 unit=kA
